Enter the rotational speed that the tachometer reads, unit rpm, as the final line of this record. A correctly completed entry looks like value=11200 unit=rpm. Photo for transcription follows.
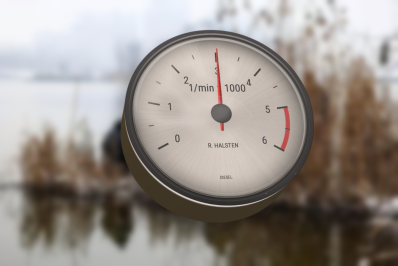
value=3000 unit=rpm
